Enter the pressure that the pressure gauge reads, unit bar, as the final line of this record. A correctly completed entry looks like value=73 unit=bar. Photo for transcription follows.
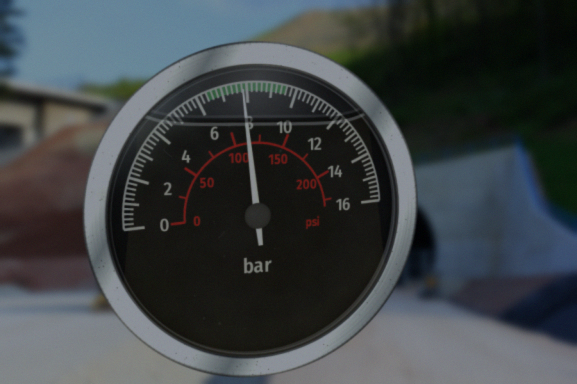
value=7.8 unit=bar
